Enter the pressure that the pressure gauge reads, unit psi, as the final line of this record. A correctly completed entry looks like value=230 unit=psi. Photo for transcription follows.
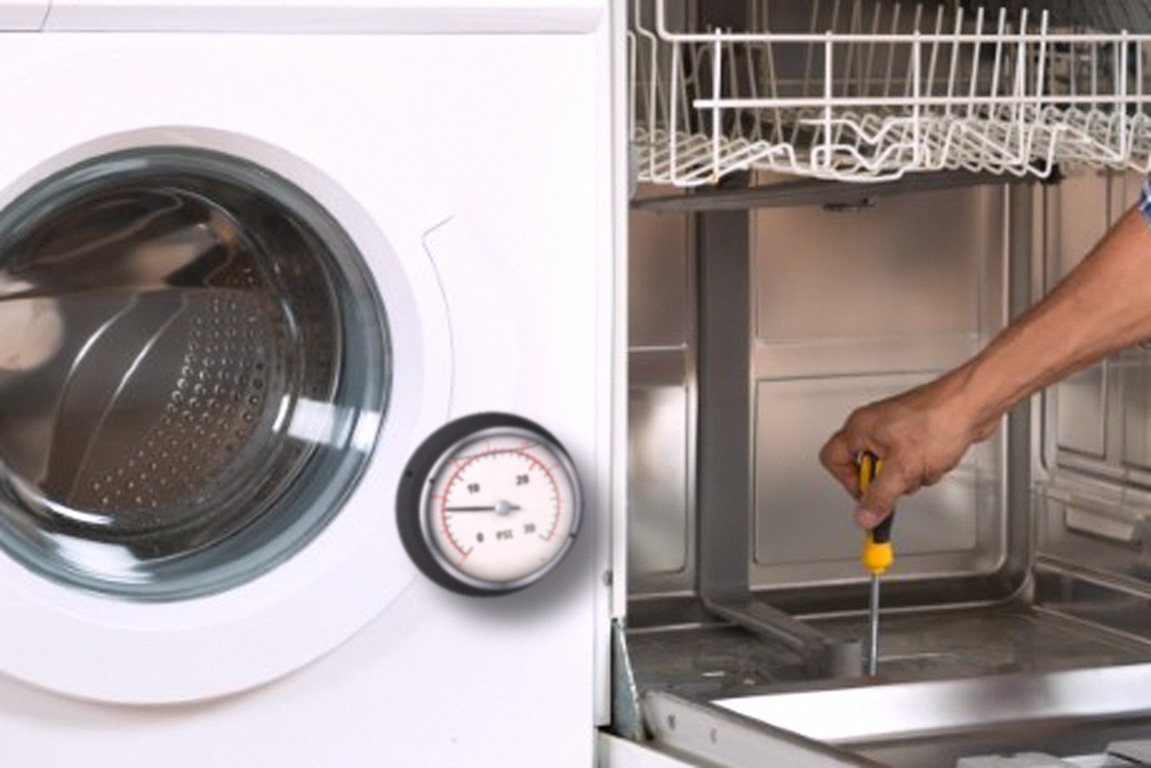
value=6 unit=psi
